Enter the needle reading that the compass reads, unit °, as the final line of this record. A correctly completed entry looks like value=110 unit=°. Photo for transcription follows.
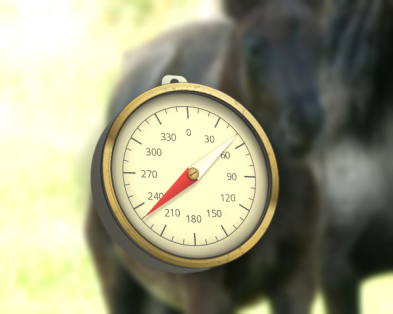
value=230 unit=°
